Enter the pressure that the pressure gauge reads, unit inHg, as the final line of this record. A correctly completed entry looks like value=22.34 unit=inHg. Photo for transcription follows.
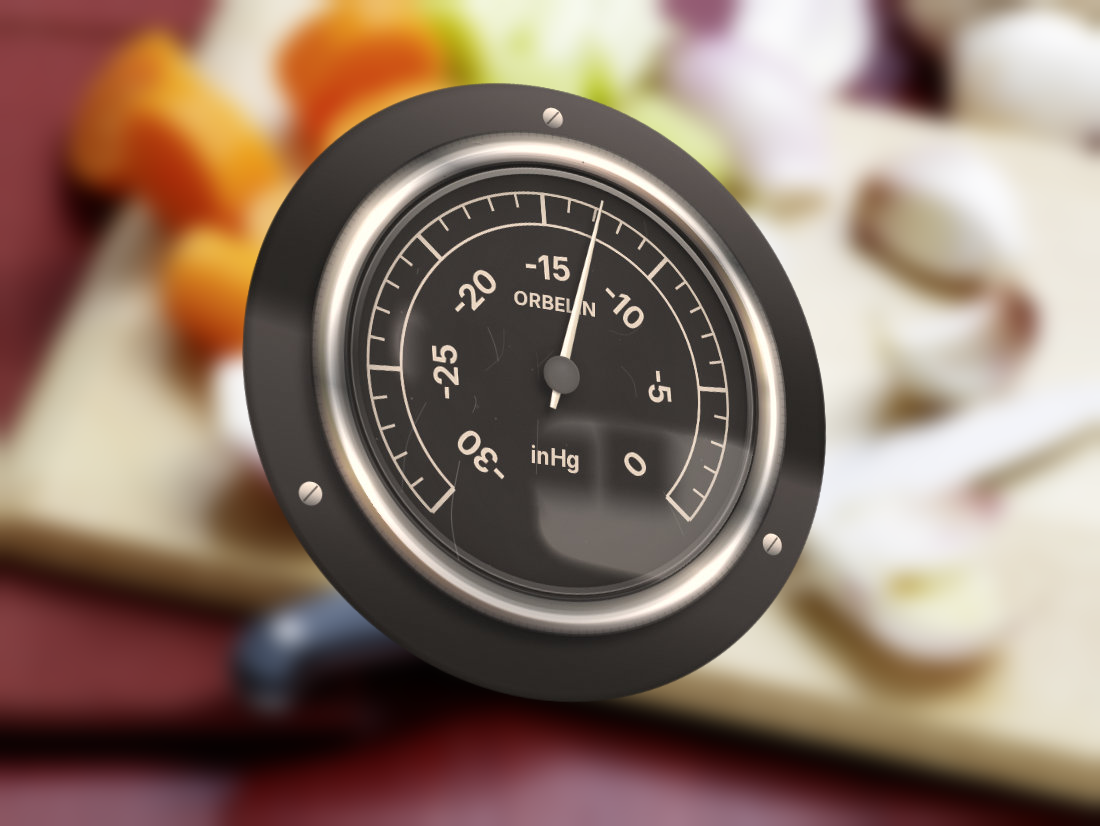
value=-13 unit=inHg
